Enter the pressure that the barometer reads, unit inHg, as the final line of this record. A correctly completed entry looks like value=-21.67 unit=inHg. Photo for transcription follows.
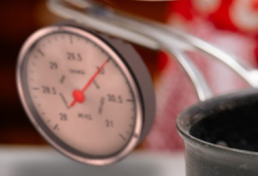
value=30 unit=inHg
